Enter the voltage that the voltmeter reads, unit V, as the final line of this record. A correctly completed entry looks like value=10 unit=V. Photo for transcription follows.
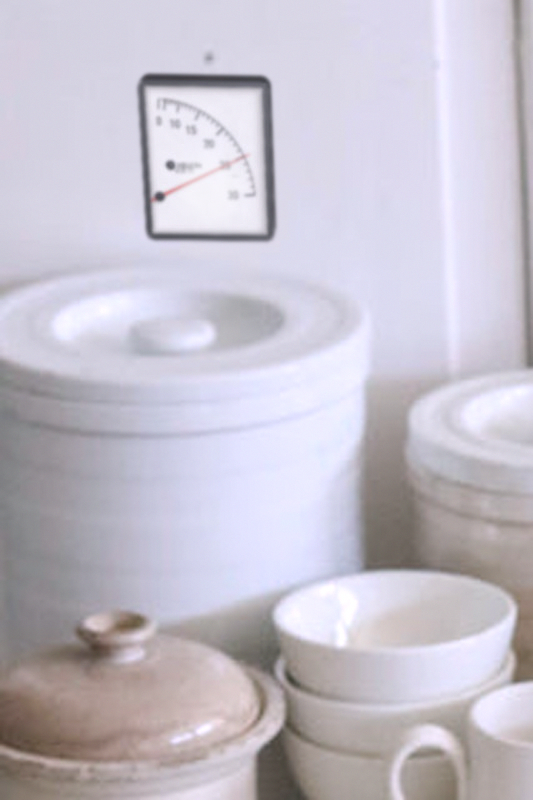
value=25 unit=V
